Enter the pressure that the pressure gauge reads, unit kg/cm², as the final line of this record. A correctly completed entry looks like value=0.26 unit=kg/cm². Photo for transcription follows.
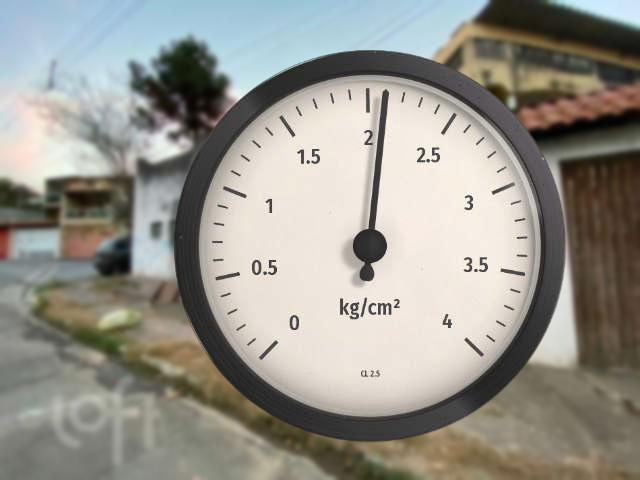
value=2.1 unit=kg/cm²
